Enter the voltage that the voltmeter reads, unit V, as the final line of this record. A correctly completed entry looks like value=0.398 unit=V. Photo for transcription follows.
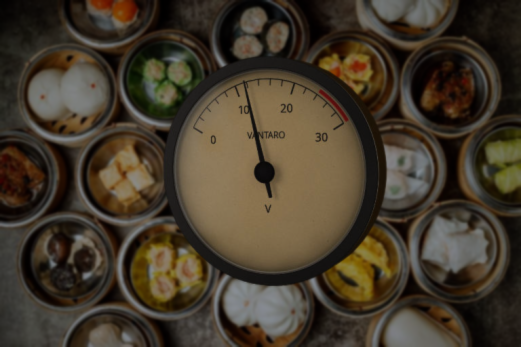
value=12 unit=V
